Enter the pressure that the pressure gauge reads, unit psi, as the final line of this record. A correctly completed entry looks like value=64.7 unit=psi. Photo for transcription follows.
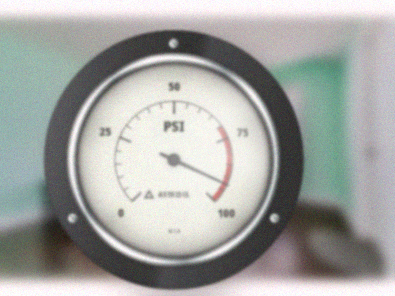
value=92.5 unit=psi
